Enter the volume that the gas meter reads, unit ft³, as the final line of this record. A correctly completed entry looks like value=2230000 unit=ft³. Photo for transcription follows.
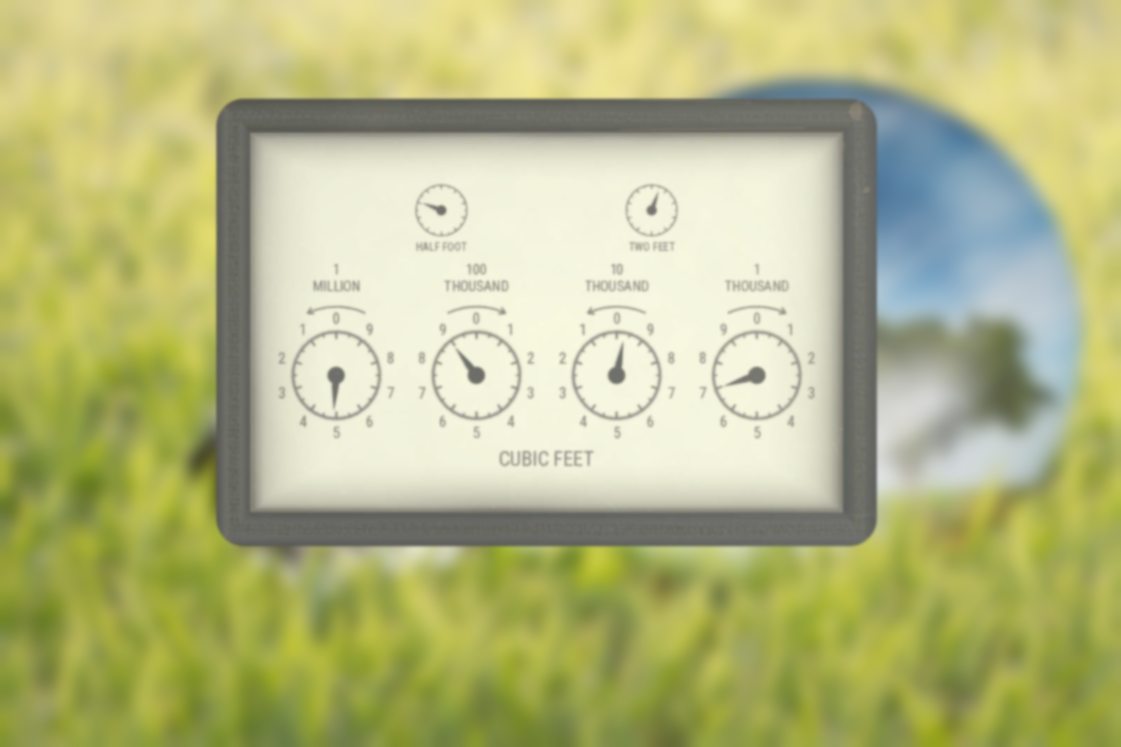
value=489700 unit=ft³
